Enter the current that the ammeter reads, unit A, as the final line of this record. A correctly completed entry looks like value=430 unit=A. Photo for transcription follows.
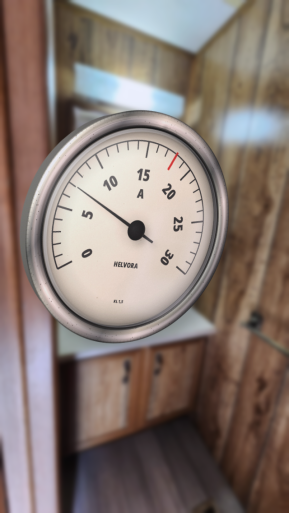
value=7 unit=A
